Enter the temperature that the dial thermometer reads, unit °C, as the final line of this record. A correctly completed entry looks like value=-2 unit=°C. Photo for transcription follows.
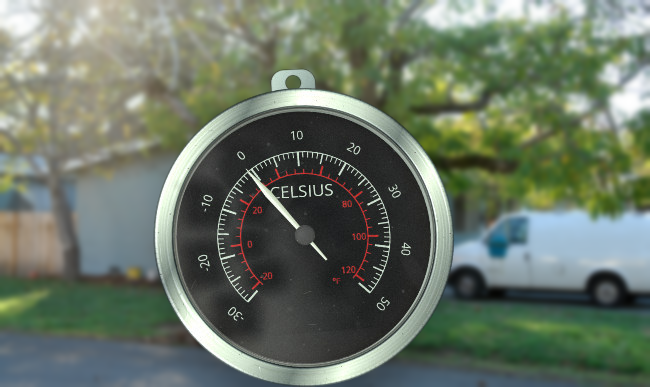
value=-1 unit=°C
